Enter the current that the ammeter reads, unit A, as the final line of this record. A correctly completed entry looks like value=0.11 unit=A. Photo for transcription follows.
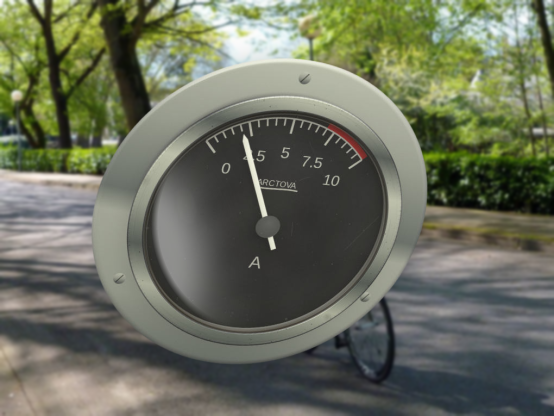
value=2 unit=A
